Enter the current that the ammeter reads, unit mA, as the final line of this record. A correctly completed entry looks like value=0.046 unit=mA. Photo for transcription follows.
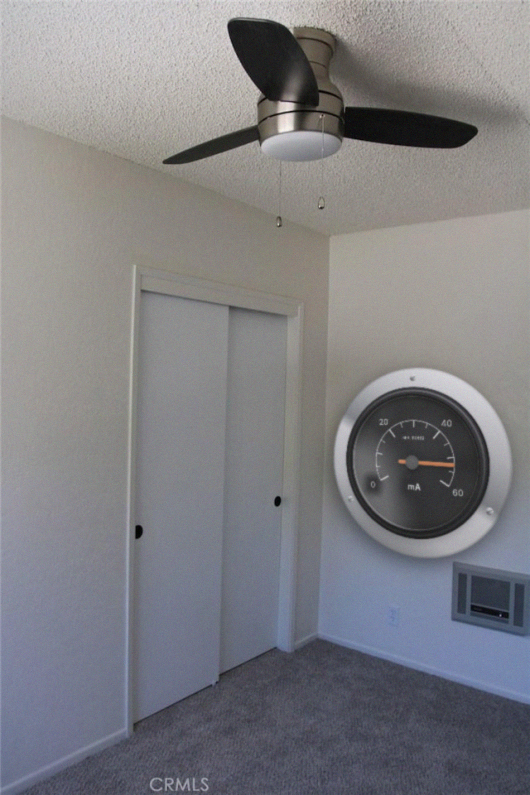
value=52.5 unit=mA
